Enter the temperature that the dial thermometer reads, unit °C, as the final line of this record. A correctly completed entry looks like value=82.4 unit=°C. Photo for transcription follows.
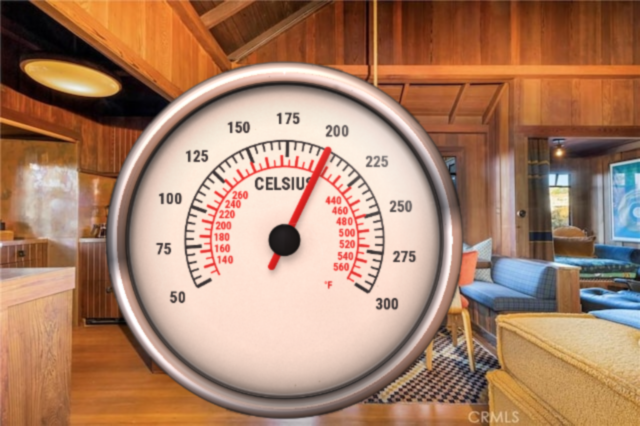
value=200 unit=°C
